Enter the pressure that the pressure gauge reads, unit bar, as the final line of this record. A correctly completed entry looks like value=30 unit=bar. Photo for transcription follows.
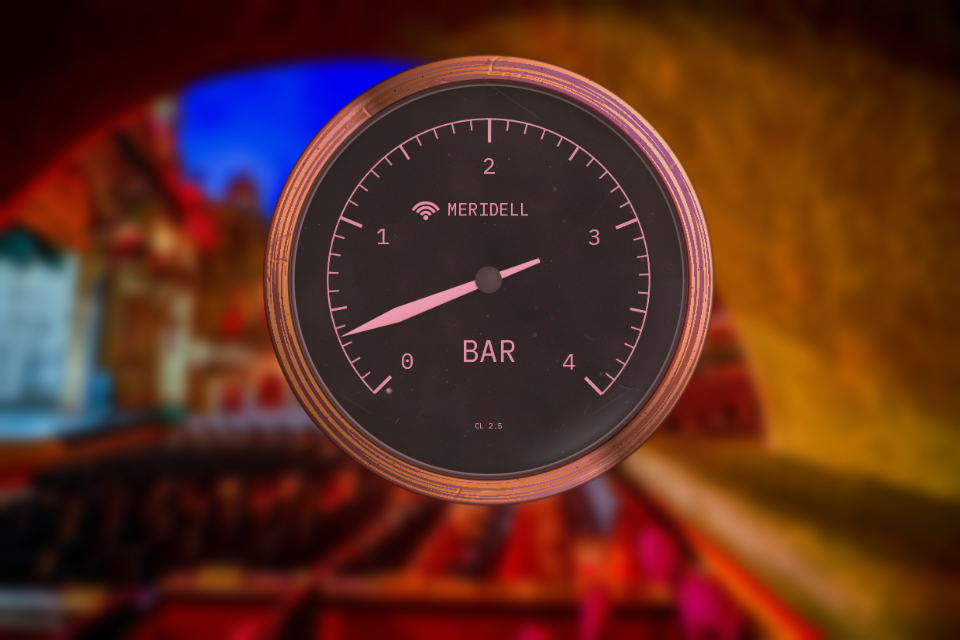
value=0.35 unit=bar
